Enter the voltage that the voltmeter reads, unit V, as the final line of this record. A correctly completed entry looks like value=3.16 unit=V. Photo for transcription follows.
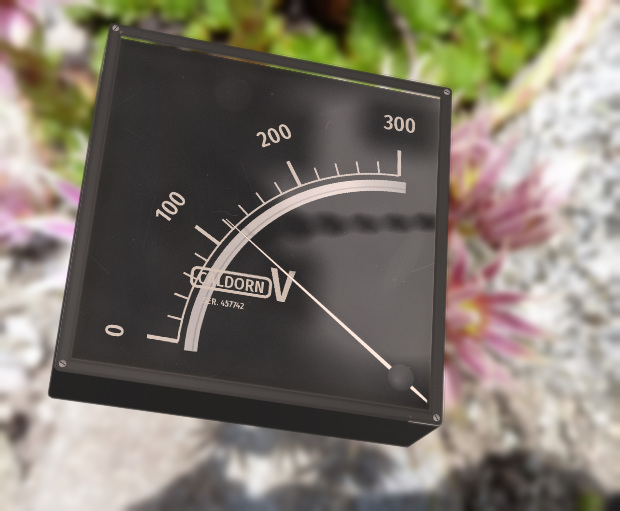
value=120 unit=V
